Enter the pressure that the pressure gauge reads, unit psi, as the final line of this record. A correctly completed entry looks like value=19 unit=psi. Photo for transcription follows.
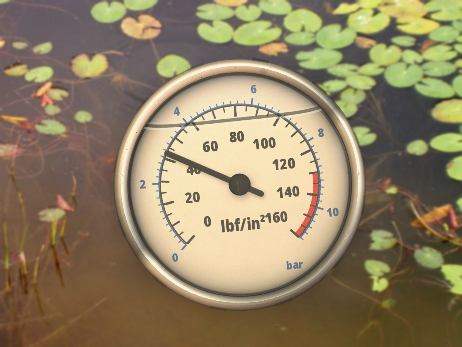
value=42.5 unit=psi
